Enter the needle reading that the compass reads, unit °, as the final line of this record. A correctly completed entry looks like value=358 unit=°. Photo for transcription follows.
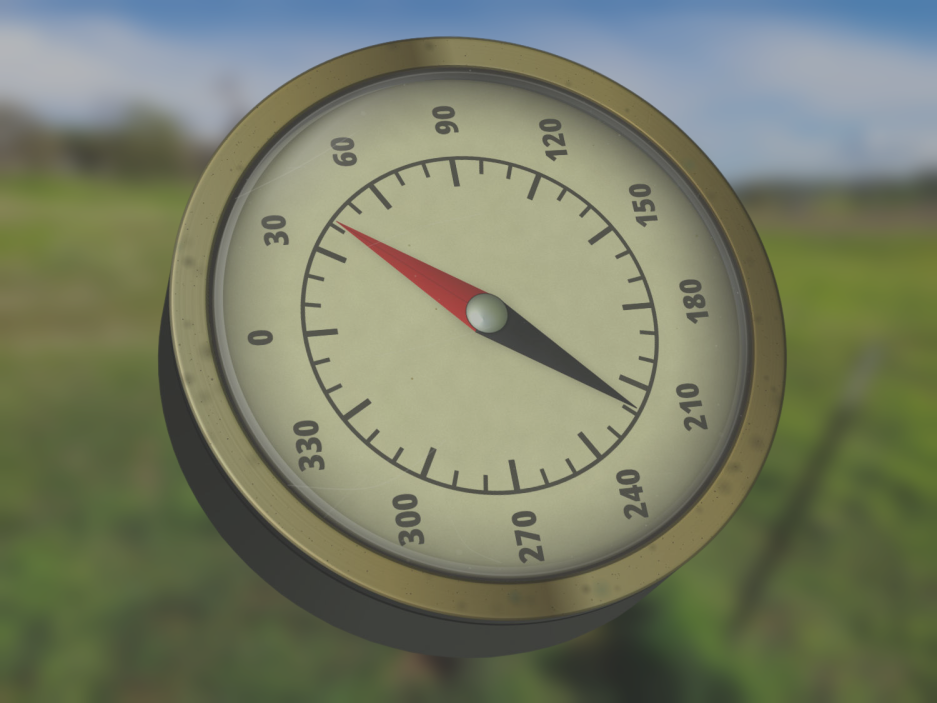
value=40 unit=°
